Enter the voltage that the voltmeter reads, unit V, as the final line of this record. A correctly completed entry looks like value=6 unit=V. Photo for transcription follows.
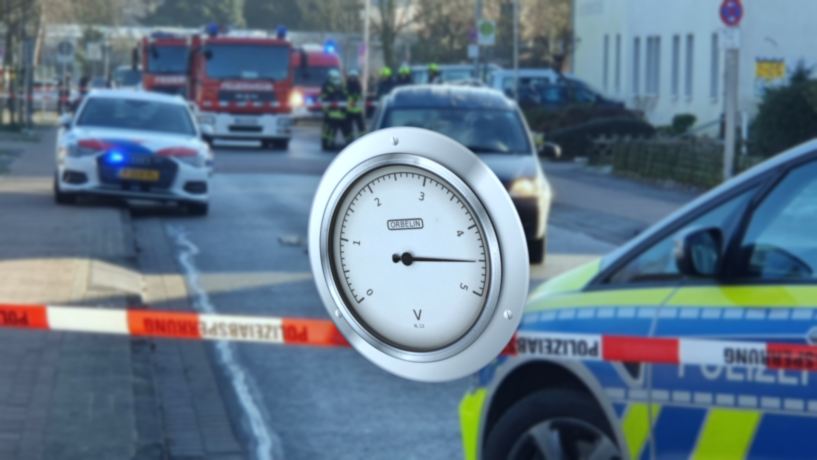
value=4.5 unit=V
